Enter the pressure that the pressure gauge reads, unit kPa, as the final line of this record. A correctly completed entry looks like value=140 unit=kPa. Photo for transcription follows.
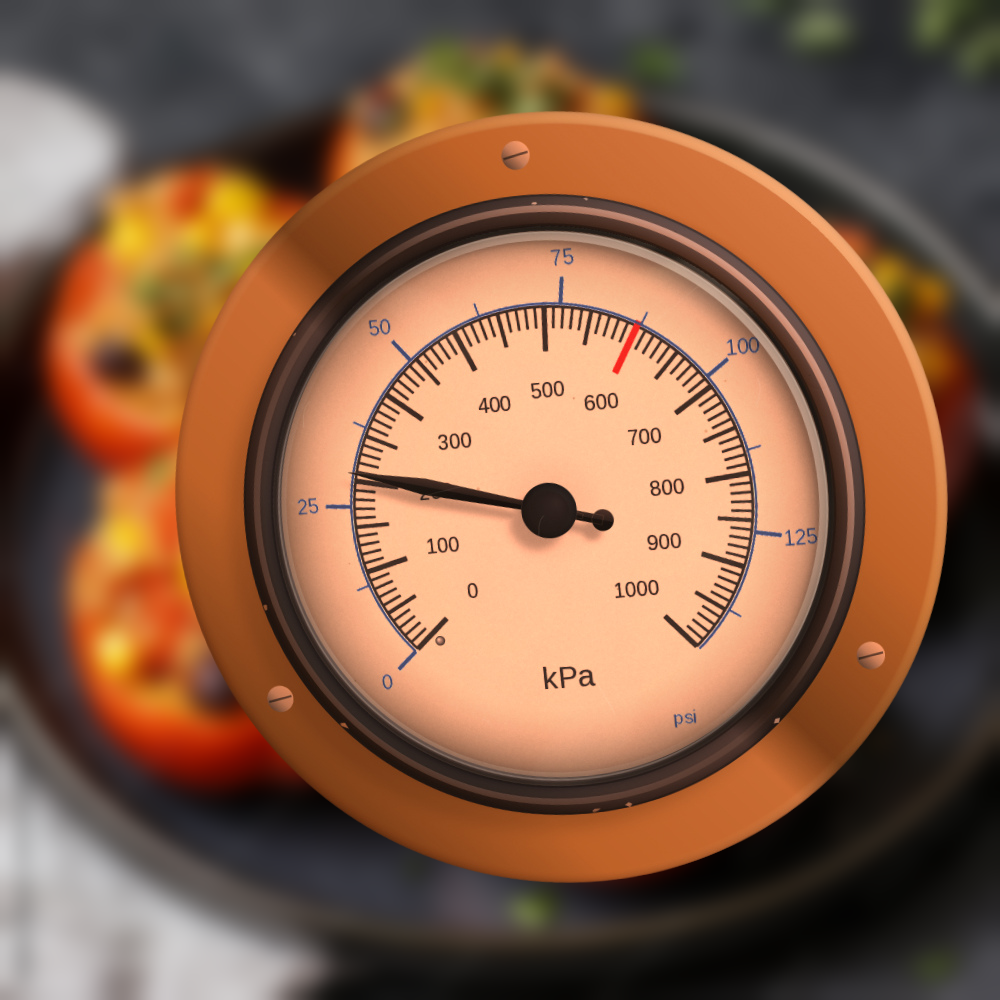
value=210 unit=kPa
